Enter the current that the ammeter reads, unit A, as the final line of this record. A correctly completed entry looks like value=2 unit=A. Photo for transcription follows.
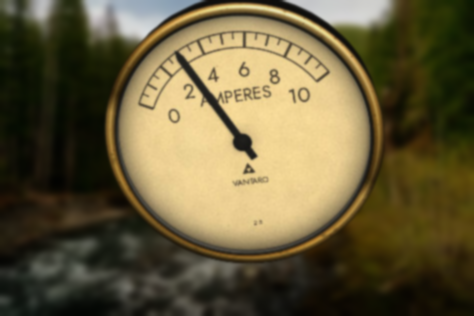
value=3 unit=A
